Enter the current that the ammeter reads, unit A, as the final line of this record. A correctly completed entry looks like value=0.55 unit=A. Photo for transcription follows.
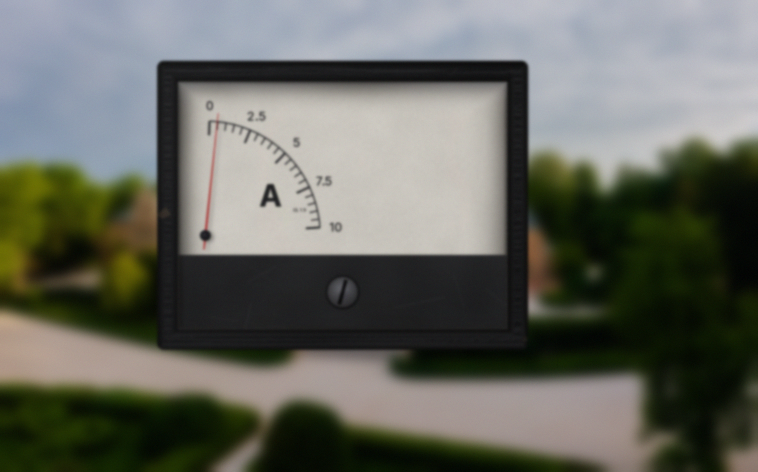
value=0.5 unit=A
